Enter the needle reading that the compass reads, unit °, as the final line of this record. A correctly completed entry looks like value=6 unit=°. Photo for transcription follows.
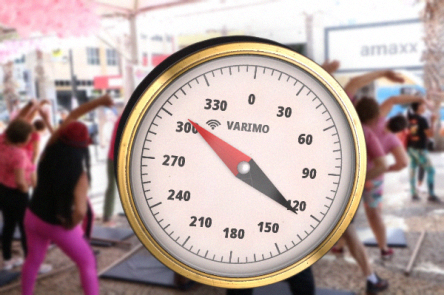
value=305 unit=°
